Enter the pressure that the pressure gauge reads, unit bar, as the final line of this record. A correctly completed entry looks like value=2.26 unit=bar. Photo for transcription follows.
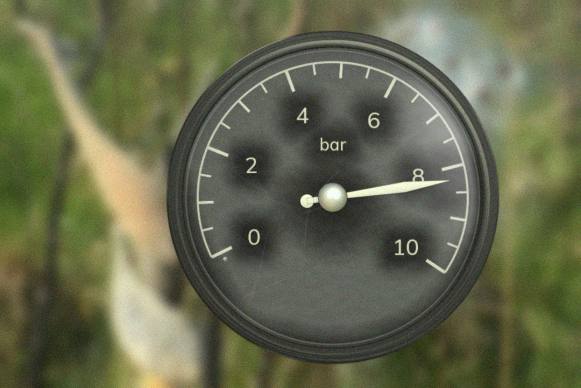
value=8.25 unit=bar
